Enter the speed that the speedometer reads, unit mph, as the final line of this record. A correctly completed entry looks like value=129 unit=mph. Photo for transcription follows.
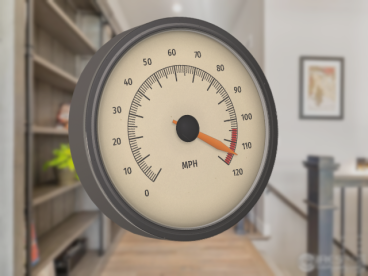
value=115 unit=mph
